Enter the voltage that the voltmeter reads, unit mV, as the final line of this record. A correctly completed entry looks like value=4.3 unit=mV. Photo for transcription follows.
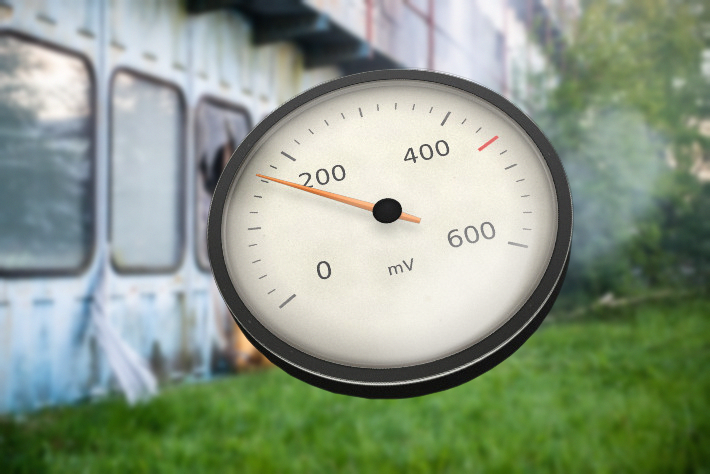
value=160 unit=mV
